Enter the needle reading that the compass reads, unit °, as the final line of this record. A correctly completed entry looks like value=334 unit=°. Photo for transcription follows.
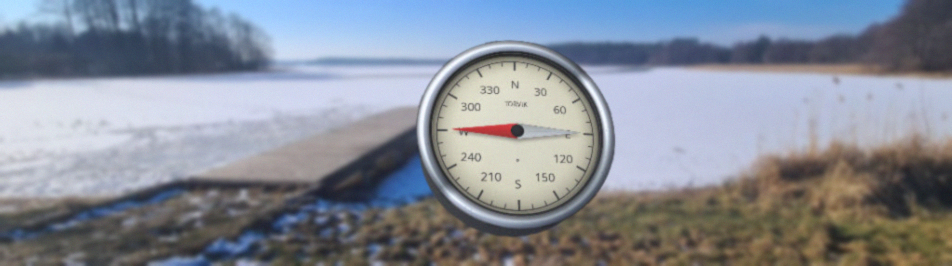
value=270 unit=°
